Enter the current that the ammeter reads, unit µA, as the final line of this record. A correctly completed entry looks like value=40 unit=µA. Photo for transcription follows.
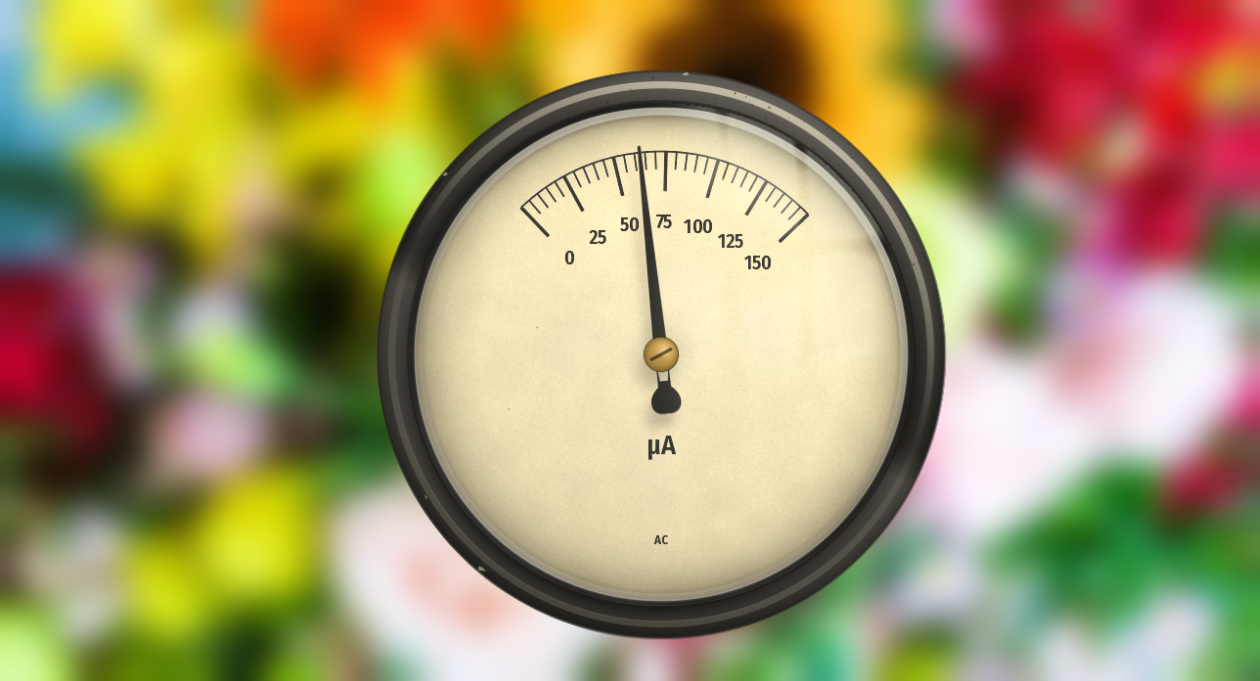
value=62.5 unit=µA
